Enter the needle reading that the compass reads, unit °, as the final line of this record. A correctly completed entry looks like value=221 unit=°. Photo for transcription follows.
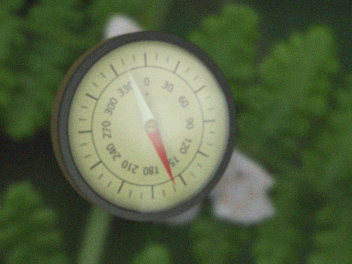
value=160 unit=°
